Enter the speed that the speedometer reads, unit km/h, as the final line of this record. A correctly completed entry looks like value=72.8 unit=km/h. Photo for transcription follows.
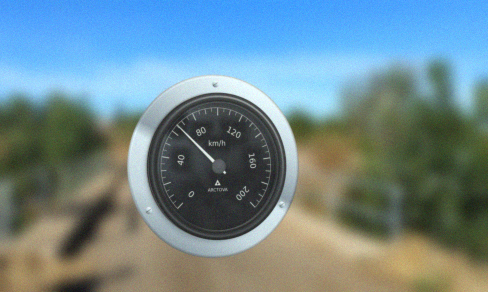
value=65 unit=km/h
